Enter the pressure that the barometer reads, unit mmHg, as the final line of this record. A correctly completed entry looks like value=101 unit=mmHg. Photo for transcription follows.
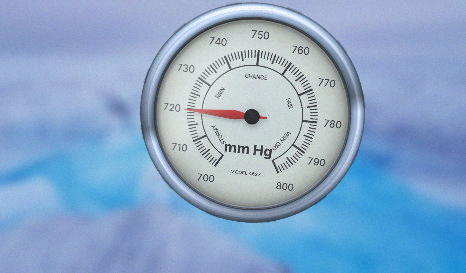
value=720 unit=mmHg
